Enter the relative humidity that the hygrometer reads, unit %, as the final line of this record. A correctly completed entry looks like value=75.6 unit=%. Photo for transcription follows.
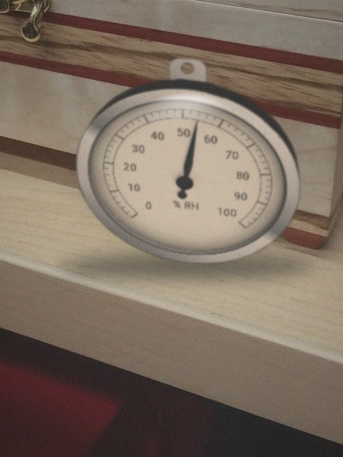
value=54 unit=%
